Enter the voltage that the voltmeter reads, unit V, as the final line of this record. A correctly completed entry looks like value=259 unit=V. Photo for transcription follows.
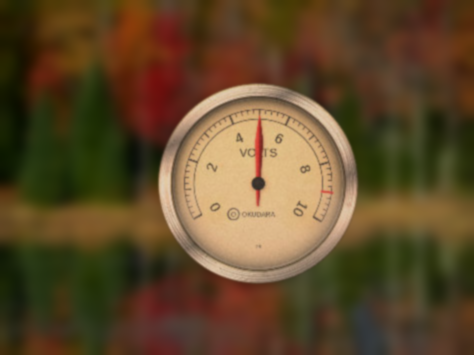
value=5 unit=V
